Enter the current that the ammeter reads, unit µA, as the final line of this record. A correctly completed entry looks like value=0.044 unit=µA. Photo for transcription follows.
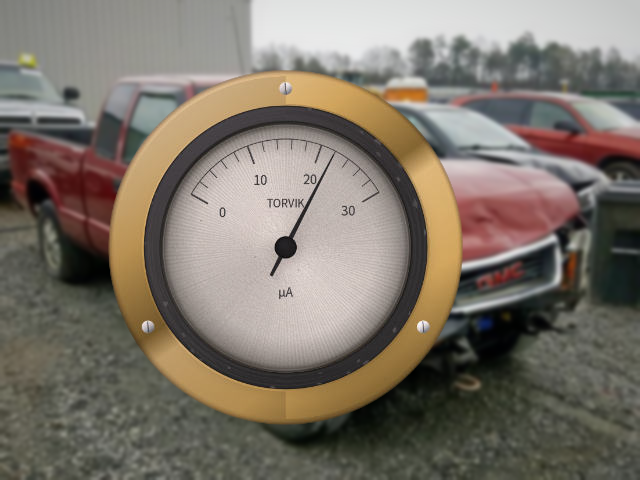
value=22 unit=µA
